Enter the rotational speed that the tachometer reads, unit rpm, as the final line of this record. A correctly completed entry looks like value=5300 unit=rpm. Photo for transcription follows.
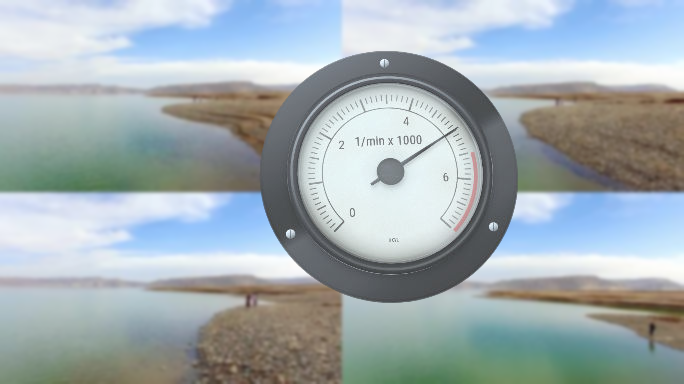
value=5000 unit=rpm
